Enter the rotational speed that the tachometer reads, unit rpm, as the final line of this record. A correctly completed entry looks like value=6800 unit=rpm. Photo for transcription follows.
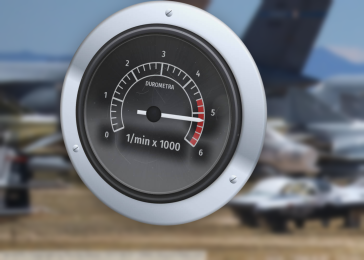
value=5200 unit=rpm
